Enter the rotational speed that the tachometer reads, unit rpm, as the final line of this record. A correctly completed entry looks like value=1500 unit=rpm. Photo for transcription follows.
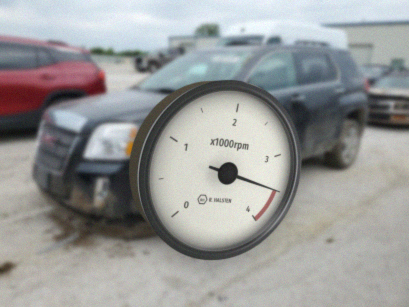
value=3500 unit=rpm
